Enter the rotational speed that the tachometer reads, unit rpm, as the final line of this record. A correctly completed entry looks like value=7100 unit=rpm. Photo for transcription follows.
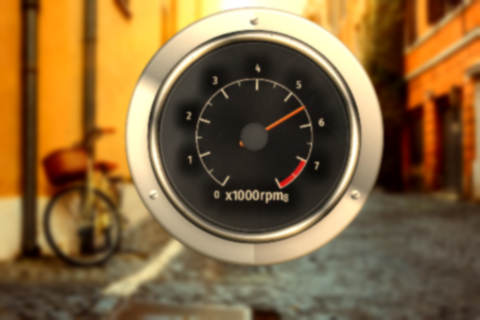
value=5500 unit=rpm
